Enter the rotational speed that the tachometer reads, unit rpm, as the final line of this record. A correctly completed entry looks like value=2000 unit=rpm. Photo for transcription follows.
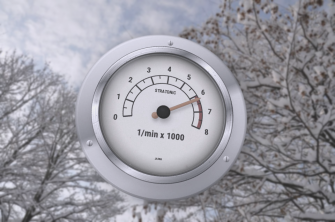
value=6250 unit=rpm
